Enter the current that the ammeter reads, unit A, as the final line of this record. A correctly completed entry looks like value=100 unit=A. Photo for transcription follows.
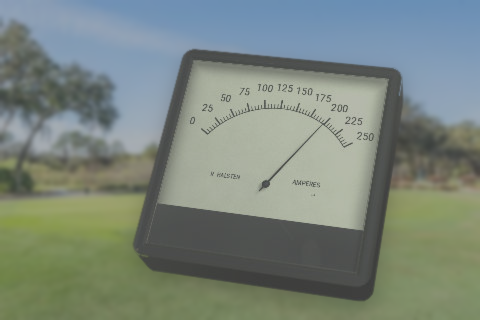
value=200 unit=A
